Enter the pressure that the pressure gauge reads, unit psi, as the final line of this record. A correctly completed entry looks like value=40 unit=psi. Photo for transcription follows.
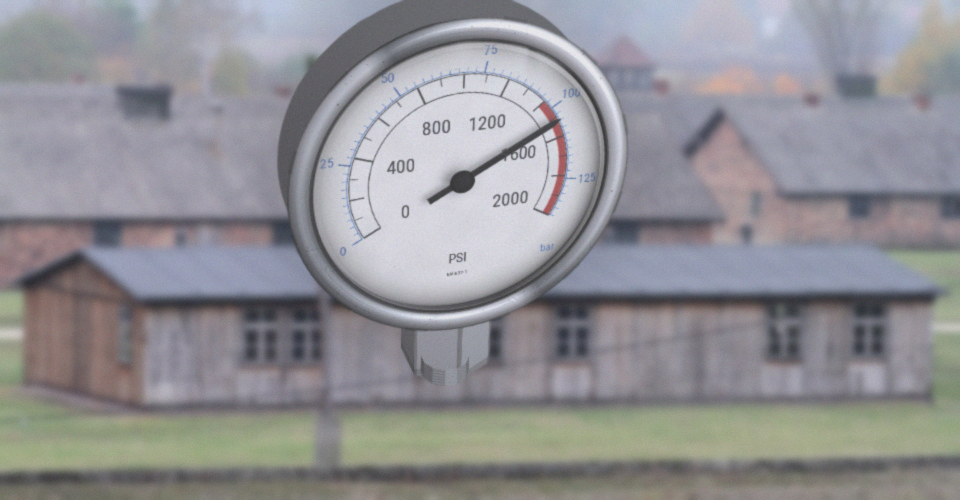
value=1500 unit=psi
